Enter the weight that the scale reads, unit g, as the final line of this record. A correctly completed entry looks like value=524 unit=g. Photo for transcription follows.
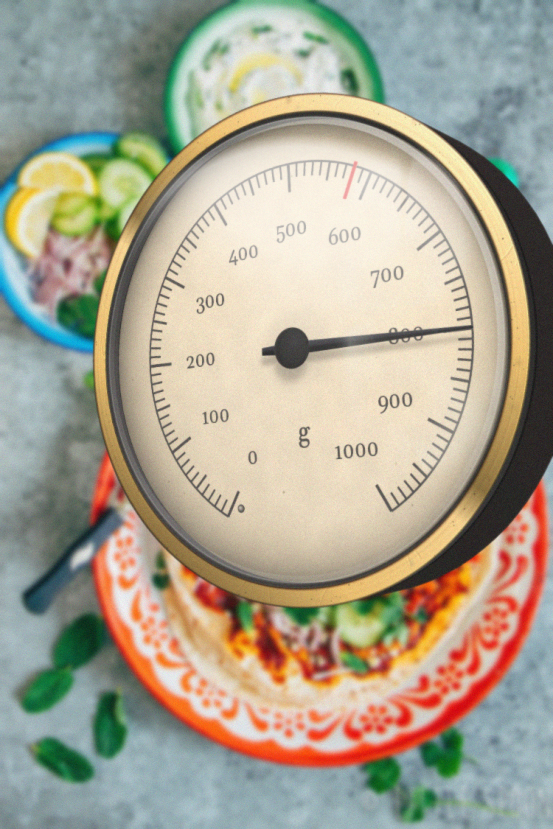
value=800 unit=g
